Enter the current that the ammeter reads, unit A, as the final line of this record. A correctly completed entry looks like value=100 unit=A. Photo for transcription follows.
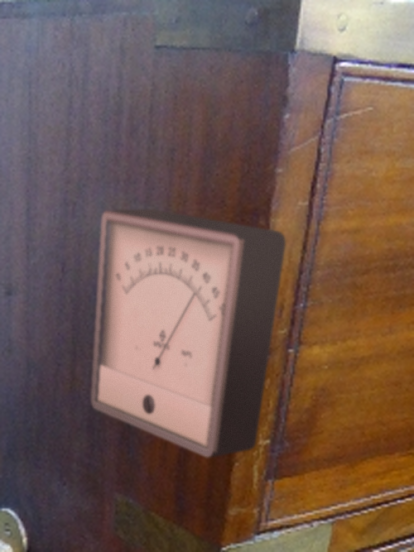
value=40 unit=A
